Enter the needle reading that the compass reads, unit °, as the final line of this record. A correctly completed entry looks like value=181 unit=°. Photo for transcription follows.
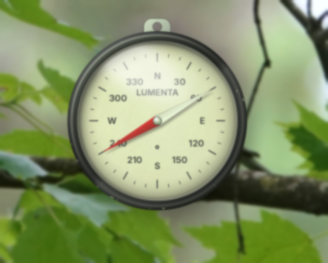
value=240 unit=°
